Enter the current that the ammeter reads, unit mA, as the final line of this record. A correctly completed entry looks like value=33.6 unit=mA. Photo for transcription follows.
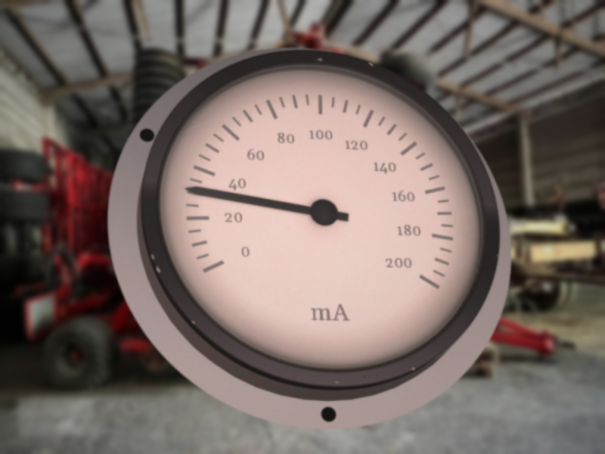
value=30 unit=mA
